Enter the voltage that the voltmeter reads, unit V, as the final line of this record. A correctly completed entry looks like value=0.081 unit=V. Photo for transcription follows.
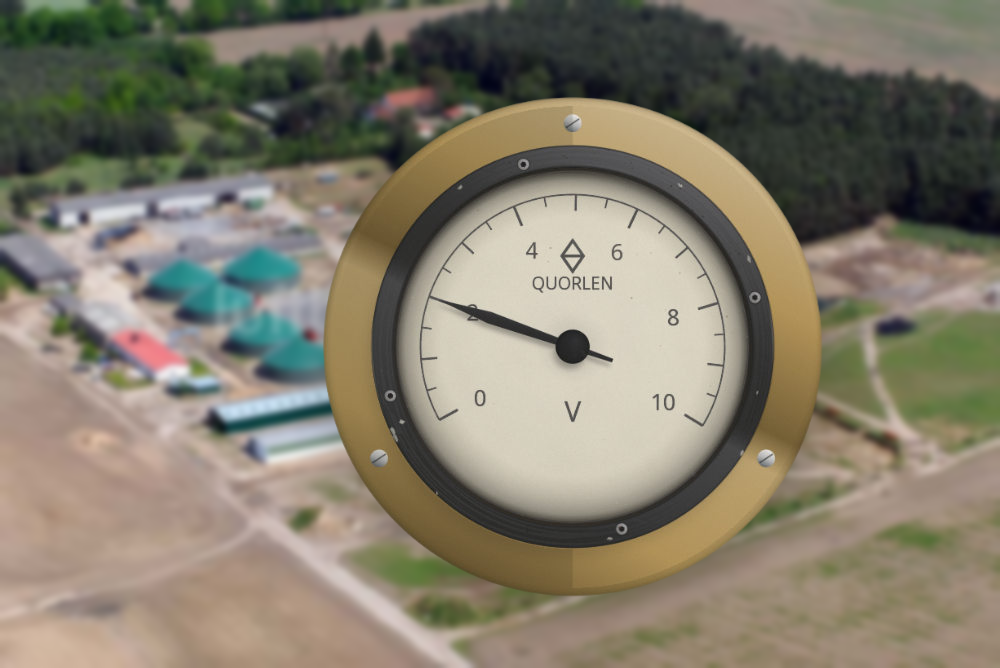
value=2 unit=V
